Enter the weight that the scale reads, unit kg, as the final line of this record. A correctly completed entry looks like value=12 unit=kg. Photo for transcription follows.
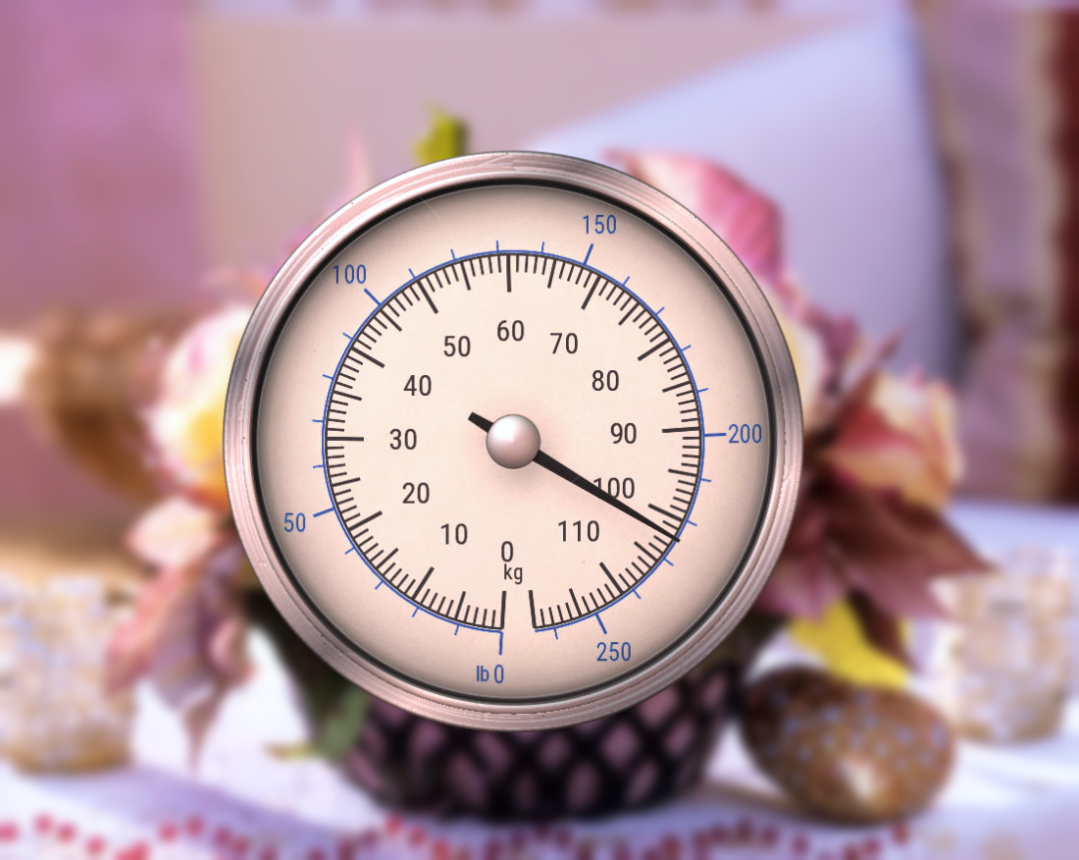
value=102 unit=kg
